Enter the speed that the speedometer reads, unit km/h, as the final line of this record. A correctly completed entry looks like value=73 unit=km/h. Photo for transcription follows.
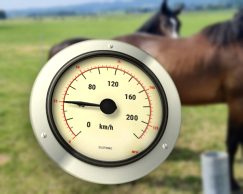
value=40 unit=km/h
